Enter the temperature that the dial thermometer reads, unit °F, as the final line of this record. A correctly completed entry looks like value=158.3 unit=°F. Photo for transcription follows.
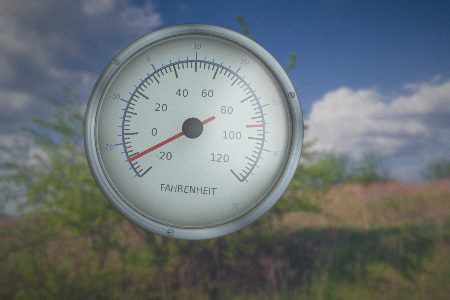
value=-12 unit=°F
